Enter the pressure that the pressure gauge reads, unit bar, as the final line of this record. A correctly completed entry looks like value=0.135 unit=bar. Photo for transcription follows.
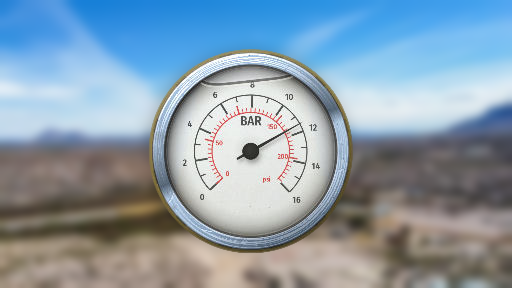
value=11.5 unit=bar
